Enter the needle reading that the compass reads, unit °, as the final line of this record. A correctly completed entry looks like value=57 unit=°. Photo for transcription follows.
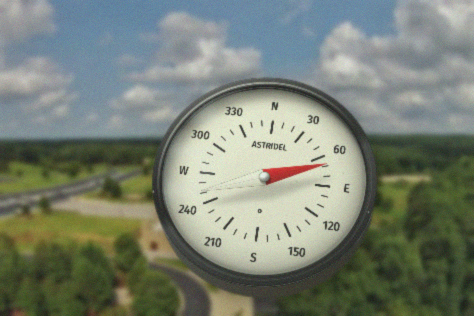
value=70 unit=°
